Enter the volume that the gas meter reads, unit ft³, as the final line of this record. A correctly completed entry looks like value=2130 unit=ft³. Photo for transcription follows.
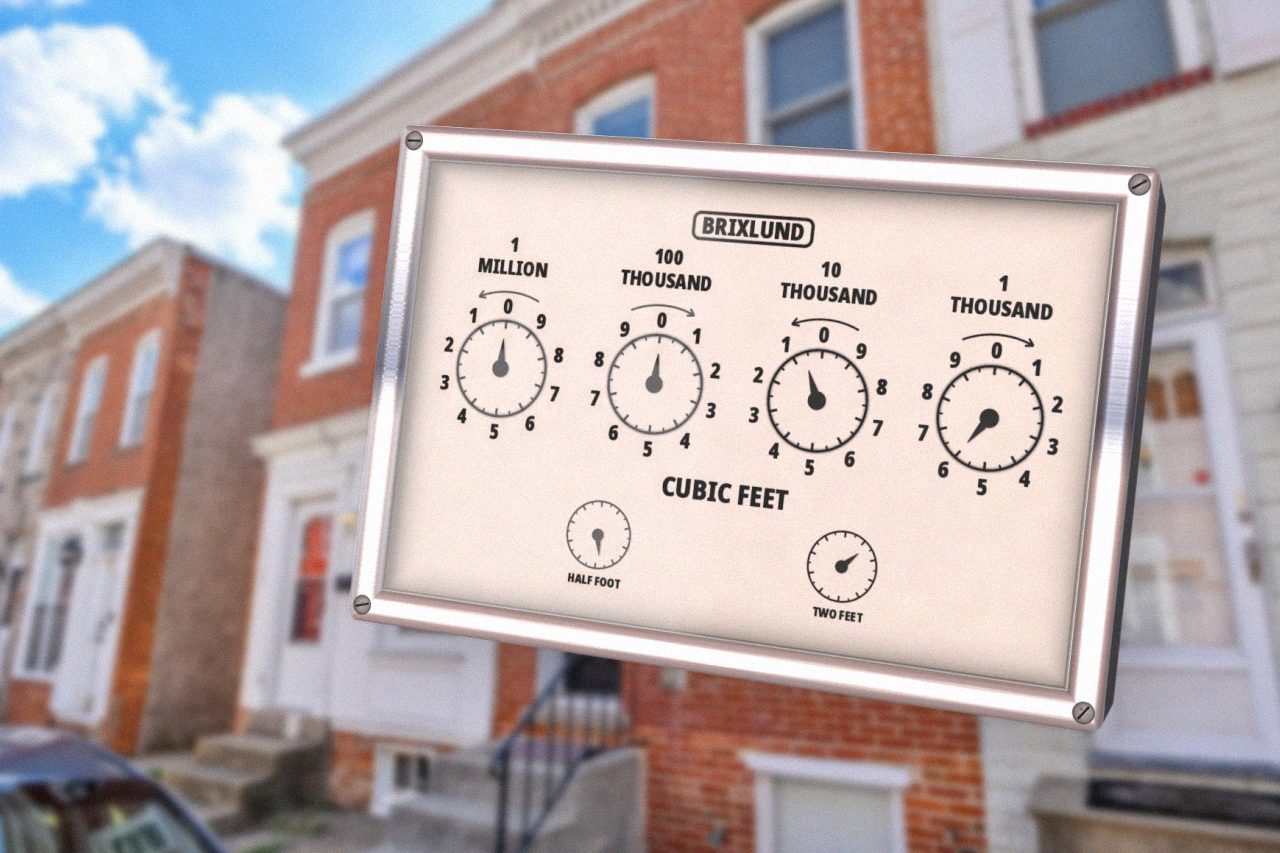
value=600 unit=ft³
